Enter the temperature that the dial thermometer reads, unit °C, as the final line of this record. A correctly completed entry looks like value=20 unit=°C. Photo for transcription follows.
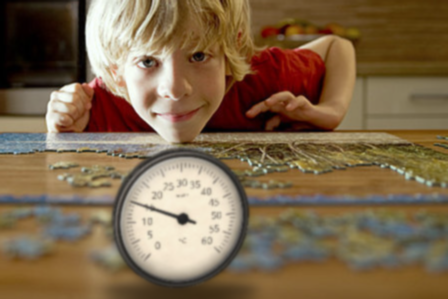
value=15 unit=°C
